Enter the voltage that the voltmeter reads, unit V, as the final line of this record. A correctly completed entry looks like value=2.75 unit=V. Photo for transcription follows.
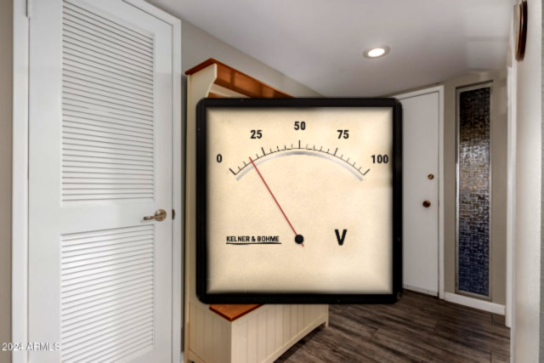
value=15 unit=V
